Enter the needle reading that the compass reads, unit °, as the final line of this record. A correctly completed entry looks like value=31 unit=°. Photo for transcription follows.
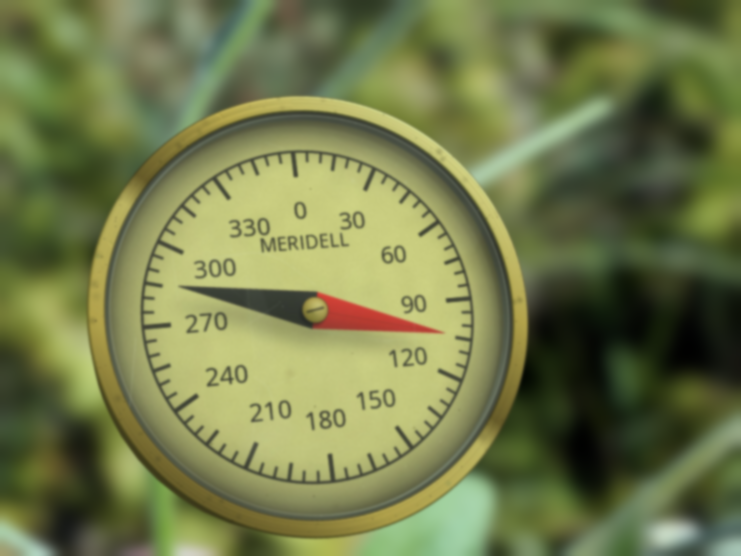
value=105 unit=°
